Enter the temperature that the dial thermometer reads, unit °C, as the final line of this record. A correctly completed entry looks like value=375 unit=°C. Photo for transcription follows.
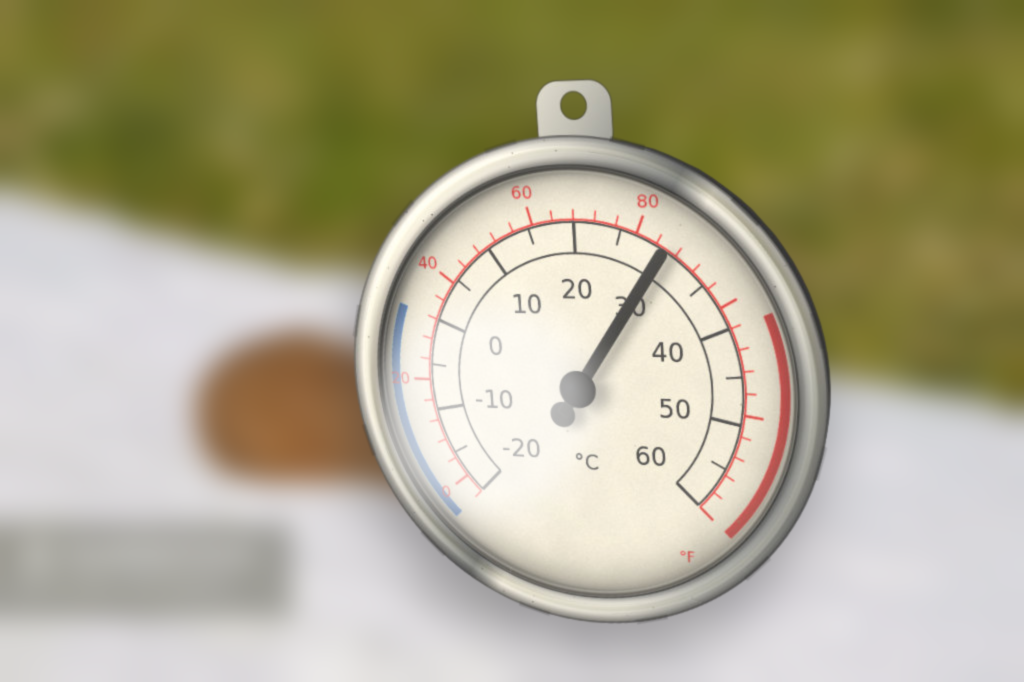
value=30 unit=°C
